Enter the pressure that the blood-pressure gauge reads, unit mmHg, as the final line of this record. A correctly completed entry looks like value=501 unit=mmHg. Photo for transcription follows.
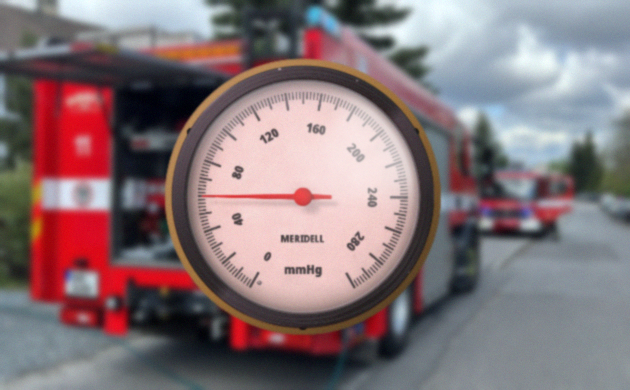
value=60 unit=mmHg
